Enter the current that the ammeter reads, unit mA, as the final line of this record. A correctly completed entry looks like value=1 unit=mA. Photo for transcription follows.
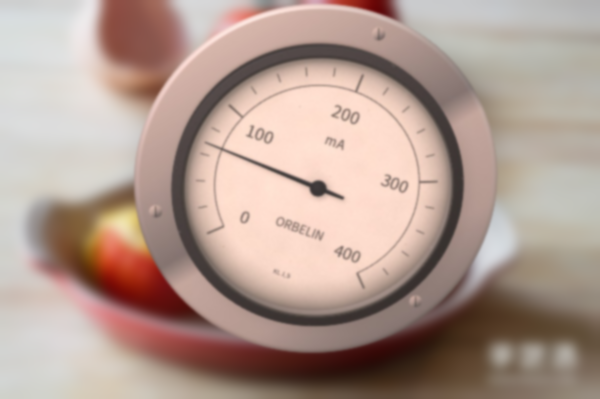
value=70 unit=mA
